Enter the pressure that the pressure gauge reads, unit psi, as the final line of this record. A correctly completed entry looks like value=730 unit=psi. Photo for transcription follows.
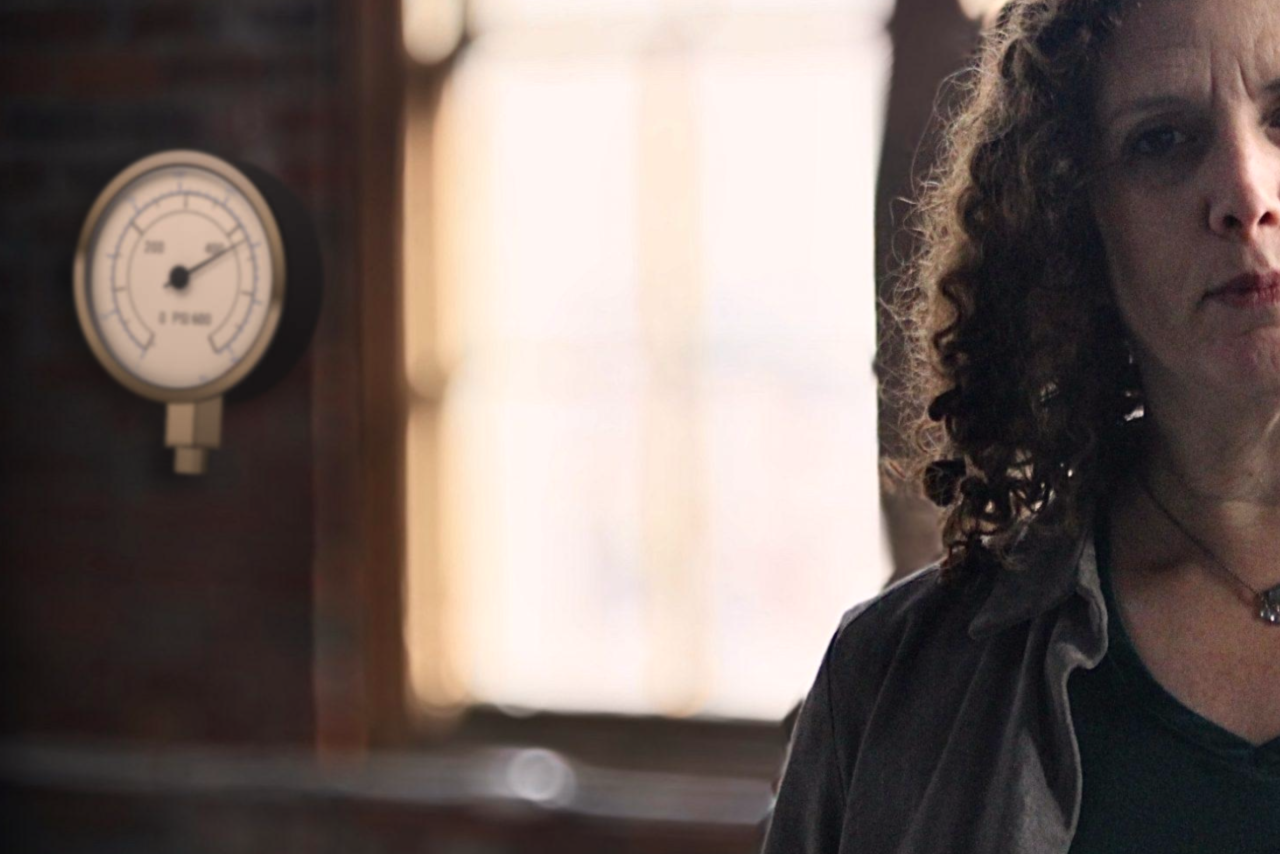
value=425 unit=psi
